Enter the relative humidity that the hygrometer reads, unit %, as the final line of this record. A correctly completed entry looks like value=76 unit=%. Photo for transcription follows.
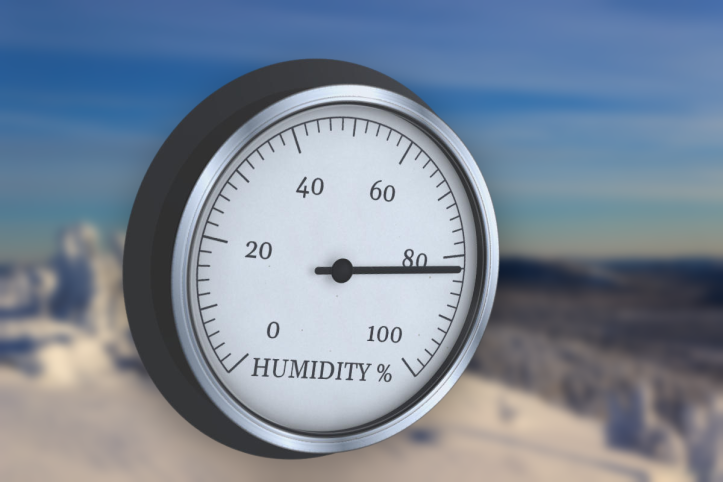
value=82 unit=%
